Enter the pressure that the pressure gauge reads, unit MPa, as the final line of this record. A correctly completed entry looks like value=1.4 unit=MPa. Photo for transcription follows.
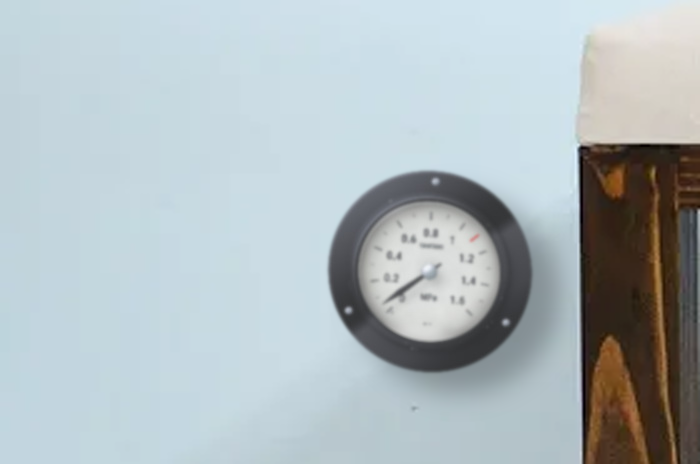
value=0.05 unit=MPa
